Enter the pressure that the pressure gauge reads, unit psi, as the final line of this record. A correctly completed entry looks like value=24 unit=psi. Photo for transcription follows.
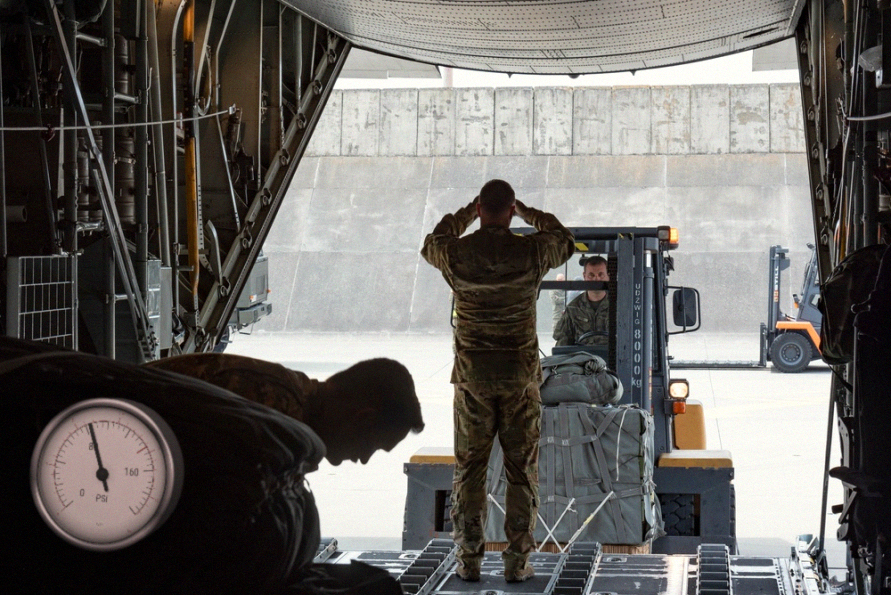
value=85 unit=psi
